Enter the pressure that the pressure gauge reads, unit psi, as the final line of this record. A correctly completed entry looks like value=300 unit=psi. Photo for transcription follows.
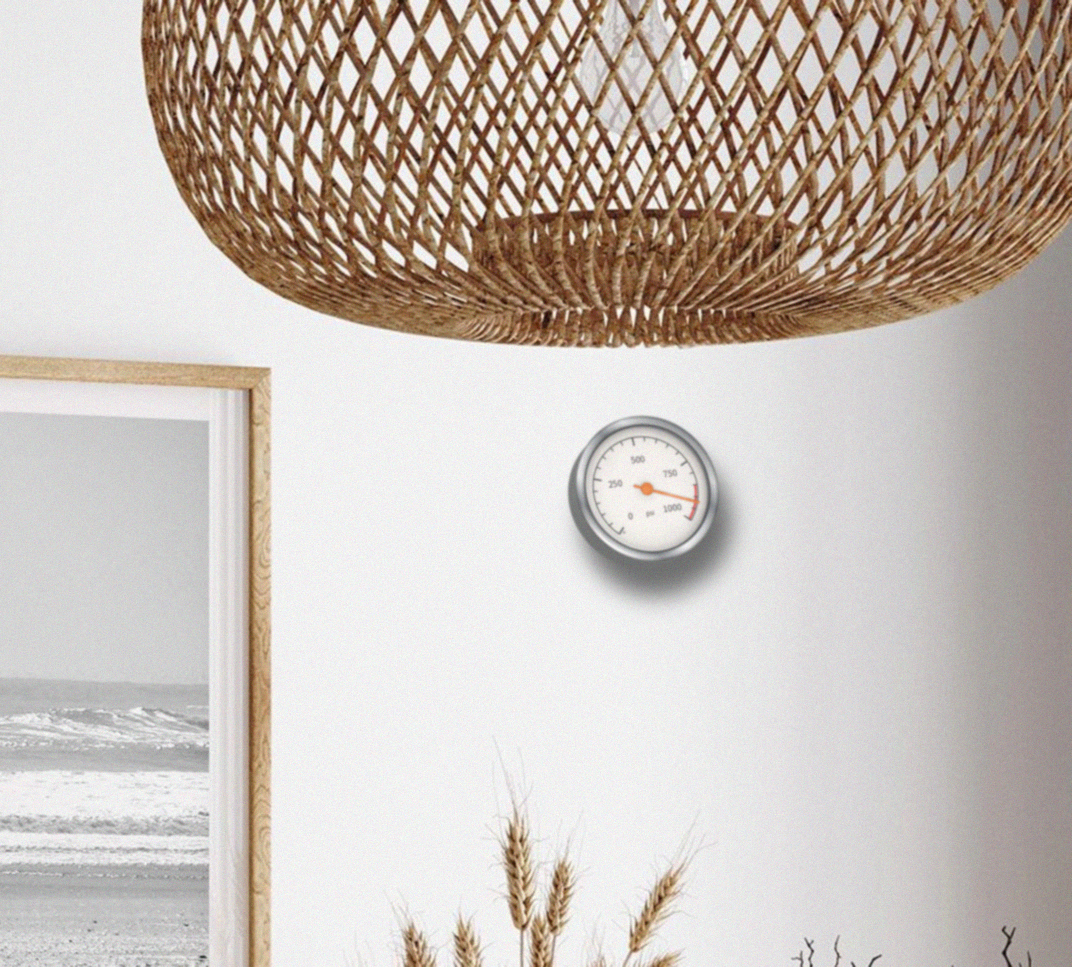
value=925 unit=psi
